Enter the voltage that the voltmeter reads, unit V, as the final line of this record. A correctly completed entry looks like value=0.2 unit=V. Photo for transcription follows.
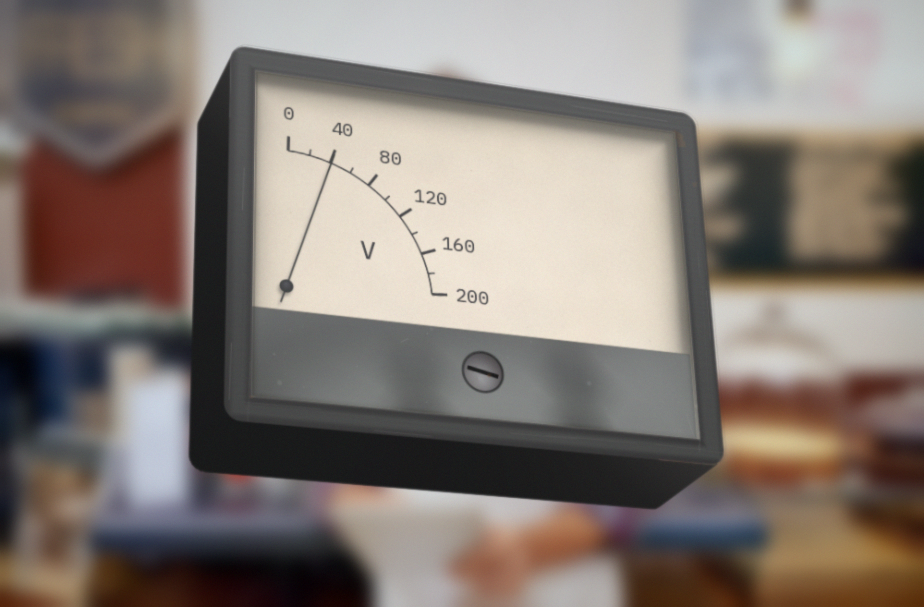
value=40 unit=V
